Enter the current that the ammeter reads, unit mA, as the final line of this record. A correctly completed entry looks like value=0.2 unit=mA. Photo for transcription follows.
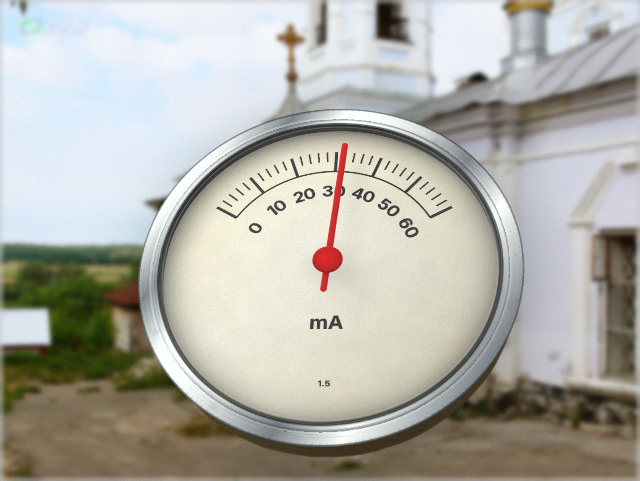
value=32 unit=mA
